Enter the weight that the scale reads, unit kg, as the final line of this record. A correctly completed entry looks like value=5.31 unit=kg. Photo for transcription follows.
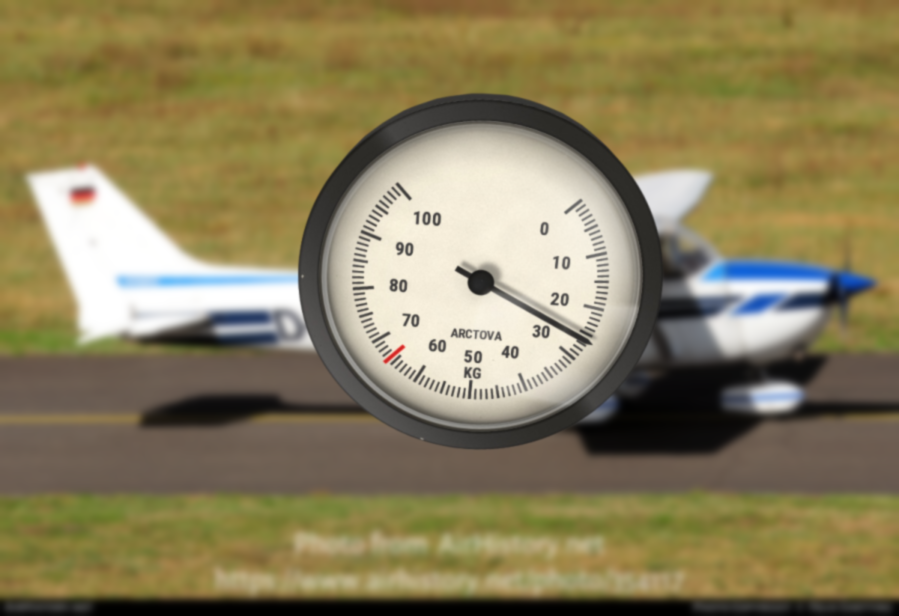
value=26 unit=kg
